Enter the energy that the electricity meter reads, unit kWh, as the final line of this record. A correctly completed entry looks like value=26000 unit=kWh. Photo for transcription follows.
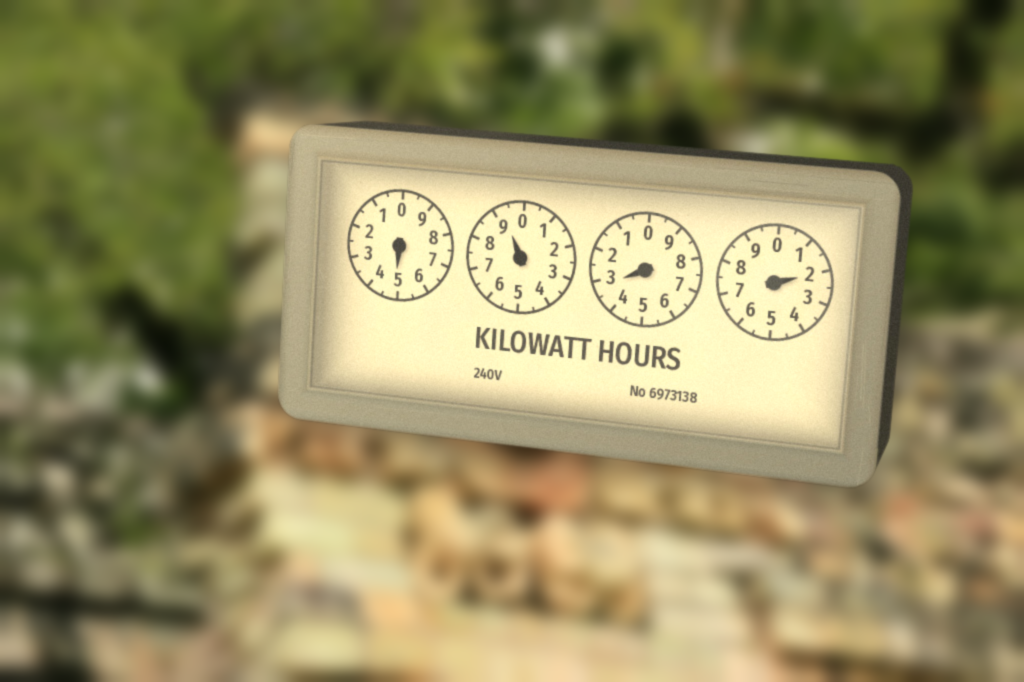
value=4932 unit=kWh
